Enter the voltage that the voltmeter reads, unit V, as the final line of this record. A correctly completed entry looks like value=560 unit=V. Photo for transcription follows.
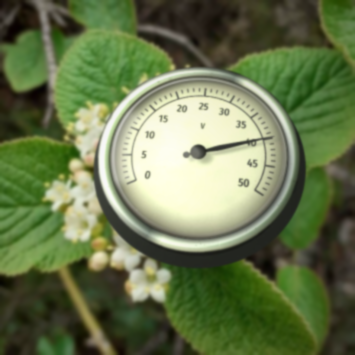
value=40 unit=V
